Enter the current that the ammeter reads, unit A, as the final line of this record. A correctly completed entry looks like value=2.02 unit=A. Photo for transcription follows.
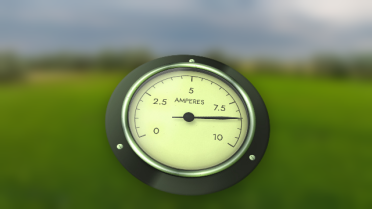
value=8.5 unit=A
